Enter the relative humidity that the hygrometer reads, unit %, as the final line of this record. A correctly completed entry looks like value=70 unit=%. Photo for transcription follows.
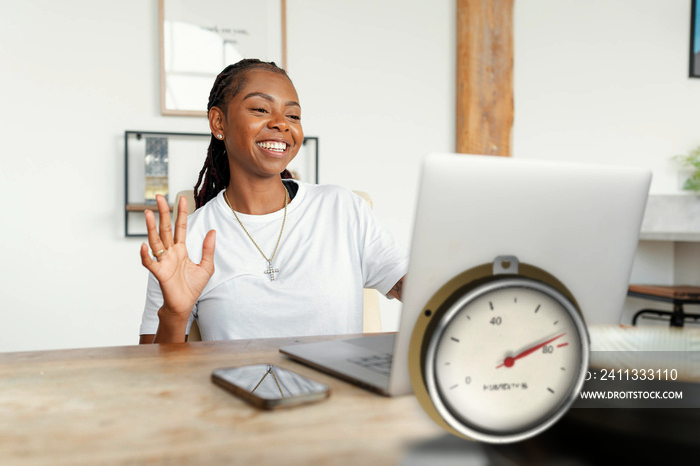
value=75 unit=%
